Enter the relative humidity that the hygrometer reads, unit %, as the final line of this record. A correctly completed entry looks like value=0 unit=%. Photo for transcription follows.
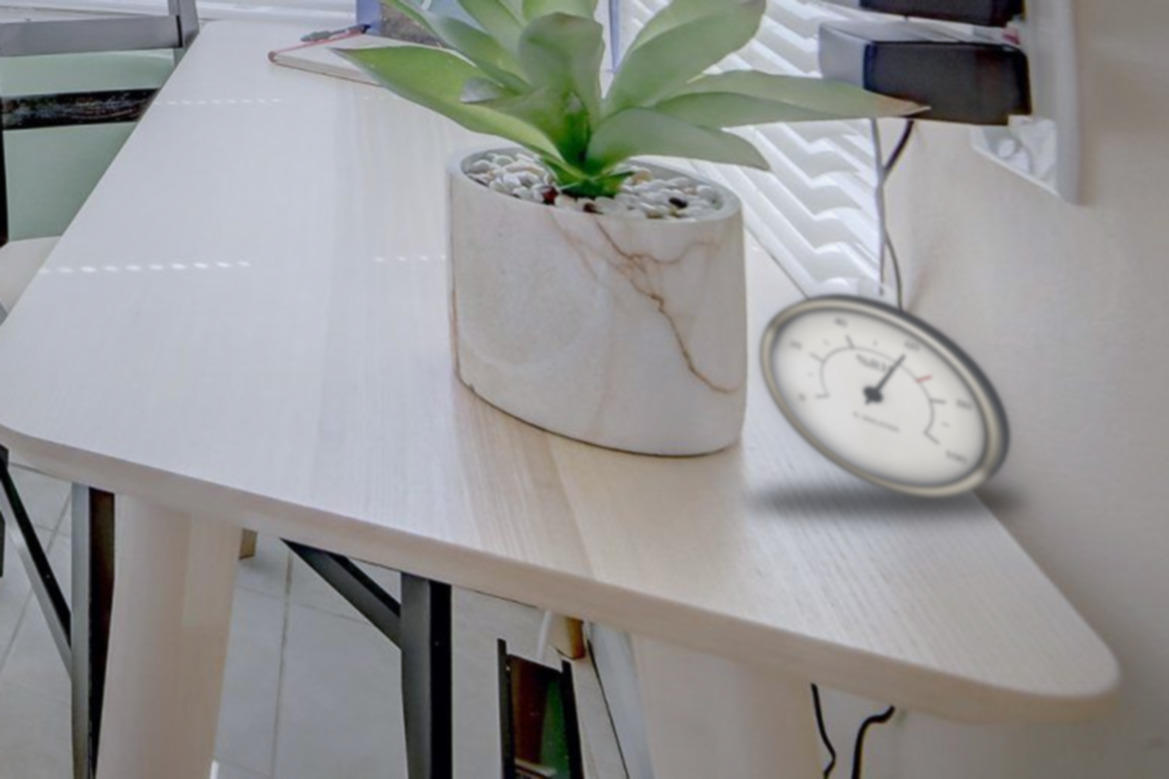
value=60 unit=%
